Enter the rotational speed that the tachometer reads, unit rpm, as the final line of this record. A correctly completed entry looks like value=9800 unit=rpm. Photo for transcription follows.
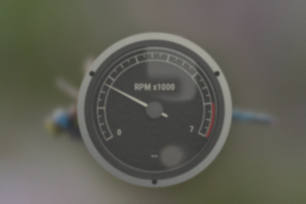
value=1750 unit=rpm
